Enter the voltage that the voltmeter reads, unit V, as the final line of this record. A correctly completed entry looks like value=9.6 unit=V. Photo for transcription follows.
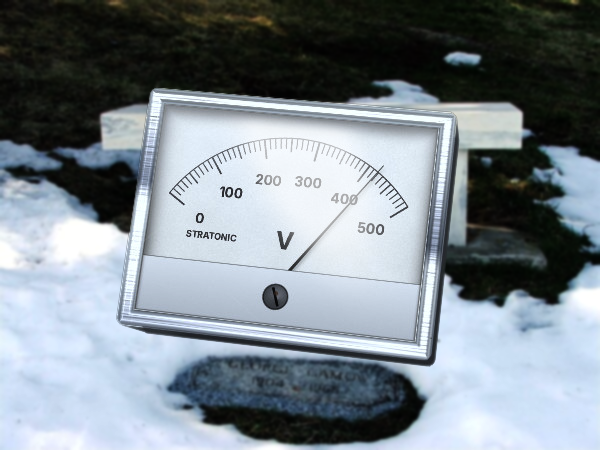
value=420 unit=V
